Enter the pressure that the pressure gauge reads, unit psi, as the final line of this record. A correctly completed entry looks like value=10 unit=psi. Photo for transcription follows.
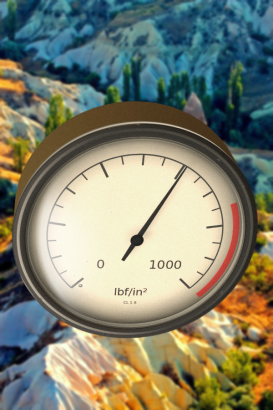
value=600 unit=psi
